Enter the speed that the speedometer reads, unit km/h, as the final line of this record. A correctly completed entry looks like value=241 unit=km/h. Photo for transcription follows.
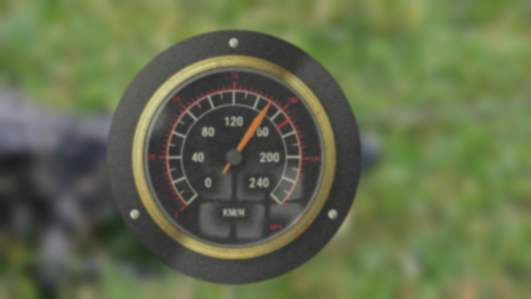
value=150 unit=km/h
